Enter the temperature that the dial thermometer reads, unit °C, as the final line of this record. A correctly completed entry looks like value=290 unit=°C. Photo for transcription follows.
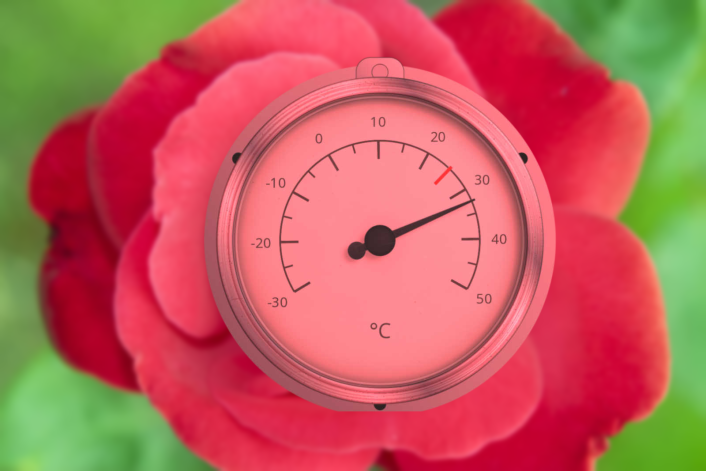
value=32.5 unit=°C
